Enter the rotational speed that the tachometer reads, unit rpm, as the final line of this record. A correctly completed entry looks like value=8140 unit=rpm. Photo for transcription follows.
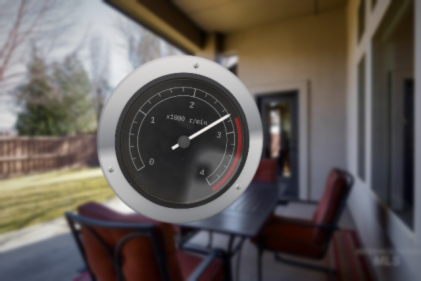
value=2700 unit=rpm
